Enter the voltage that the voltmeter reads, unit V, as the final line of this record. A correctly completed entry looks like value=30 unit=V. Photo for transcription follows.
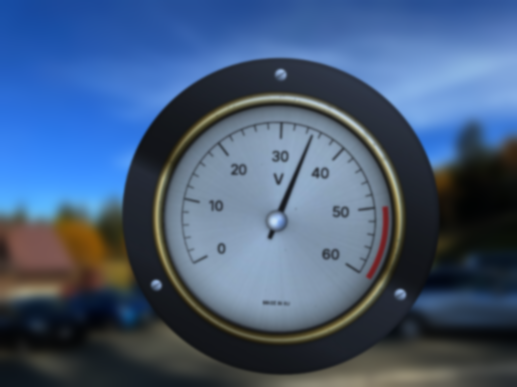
value=35 unit=V
